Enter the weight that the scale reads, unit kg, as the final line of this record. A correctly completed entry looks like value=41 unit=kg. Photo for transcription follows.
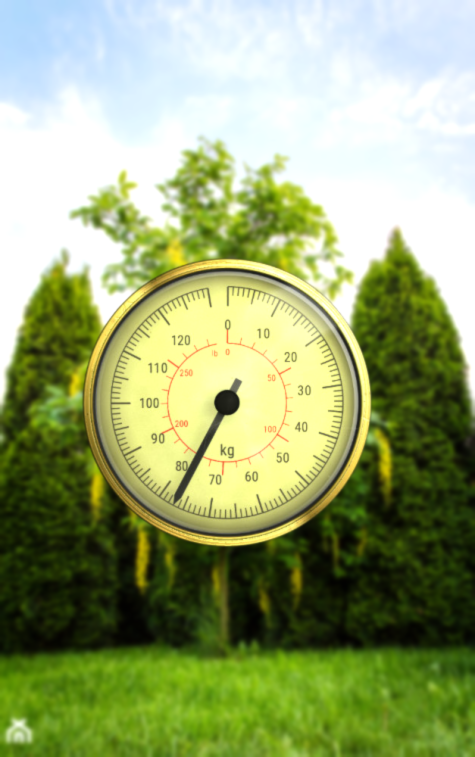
value=77 unit=kg
